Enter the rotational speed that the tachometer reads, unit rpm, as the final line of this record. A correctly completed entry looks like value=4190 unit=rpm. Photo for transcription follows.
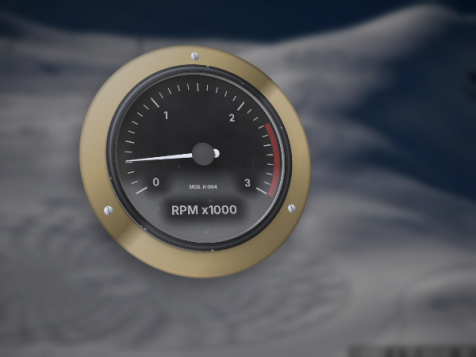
value=300 unit=rpm
